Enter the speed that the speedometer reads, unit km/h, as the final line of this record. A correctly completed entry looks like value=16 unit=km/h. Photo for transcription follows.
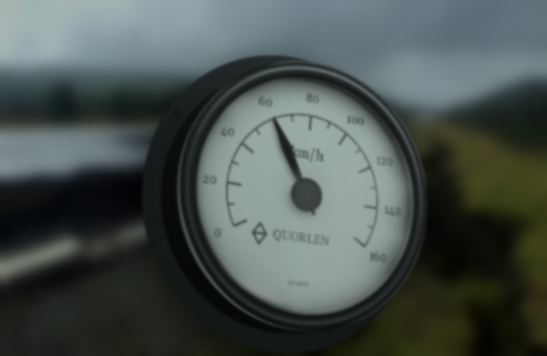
value=60 unit=km/h
